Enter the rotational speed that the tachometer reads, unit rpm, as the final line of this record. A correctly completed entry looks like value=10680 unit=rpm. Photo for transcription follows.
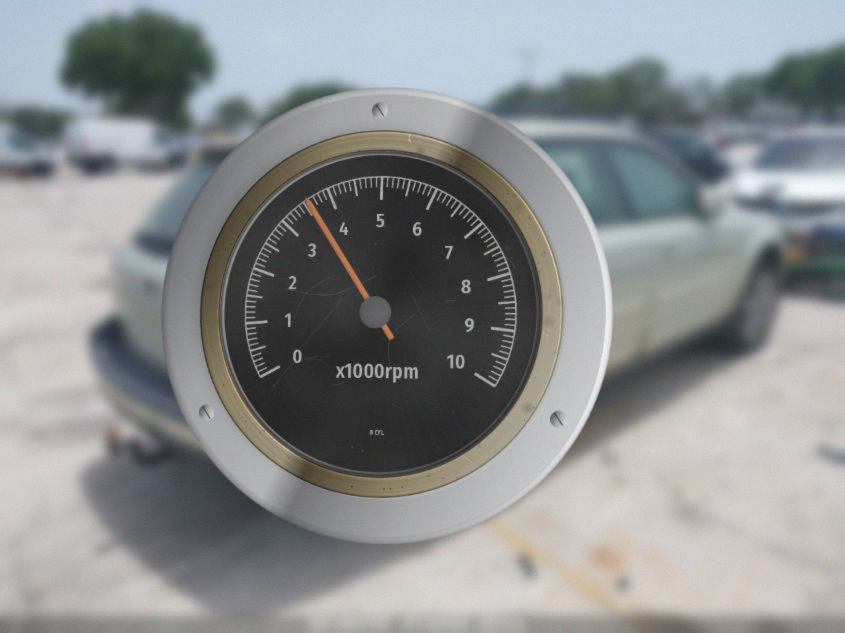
value=3600 unit=rpm
